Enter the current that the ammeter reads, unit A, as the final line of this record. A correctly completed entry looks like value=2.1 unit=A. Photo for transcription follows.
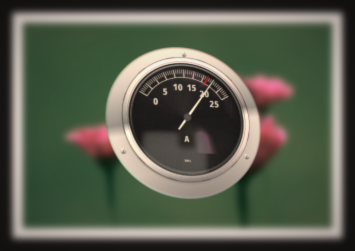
value=20 unit=A
